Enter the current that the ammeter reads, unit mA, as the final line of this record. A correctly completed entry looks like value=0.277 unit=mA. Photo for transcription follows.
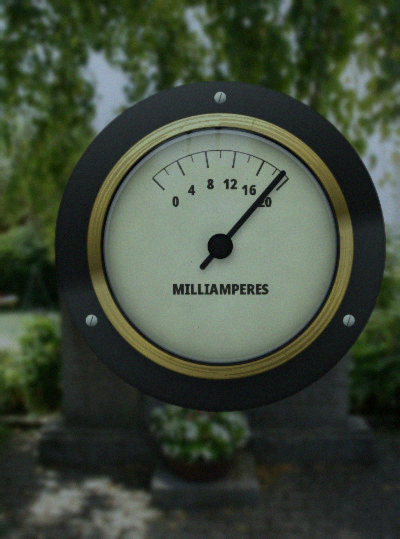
value=19 unit=mA
